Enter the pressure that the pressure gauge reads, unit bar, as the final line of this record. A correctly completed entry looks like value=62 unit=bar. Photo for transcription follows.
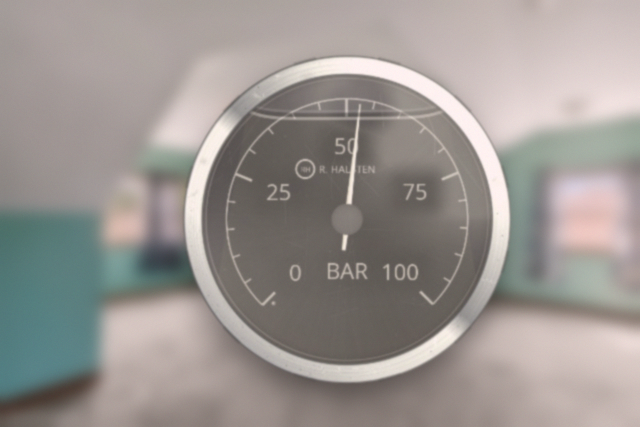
value=52.5 unit=bar
